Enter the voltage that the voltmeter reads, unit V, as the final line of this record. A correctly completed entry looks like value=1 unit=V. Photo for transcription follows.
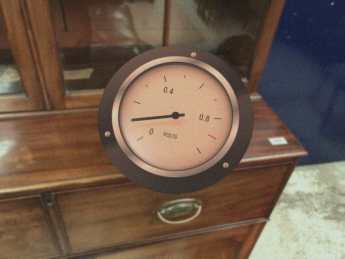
value=0.1 unit=V
